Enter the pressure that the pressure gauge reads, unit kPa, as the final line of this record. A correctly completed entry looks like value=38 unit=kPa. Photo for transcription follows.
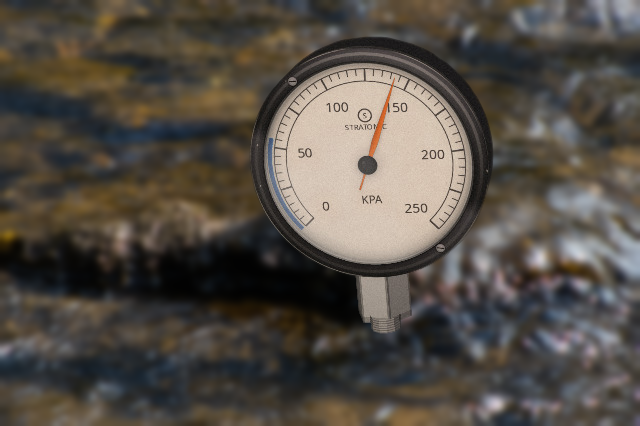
value=142.5 unit=kPa
